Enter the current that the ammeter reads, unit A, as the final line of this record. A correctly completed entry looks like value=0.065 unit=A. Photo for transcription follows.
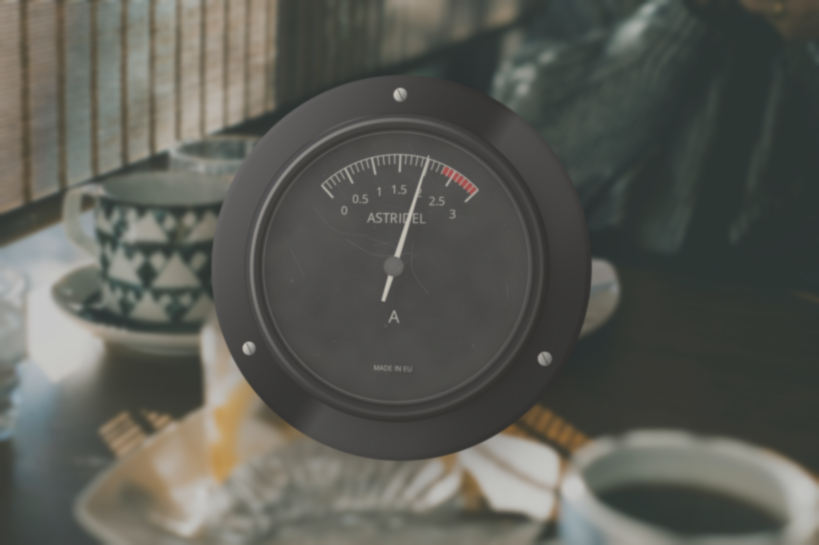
value=2 unit=A
